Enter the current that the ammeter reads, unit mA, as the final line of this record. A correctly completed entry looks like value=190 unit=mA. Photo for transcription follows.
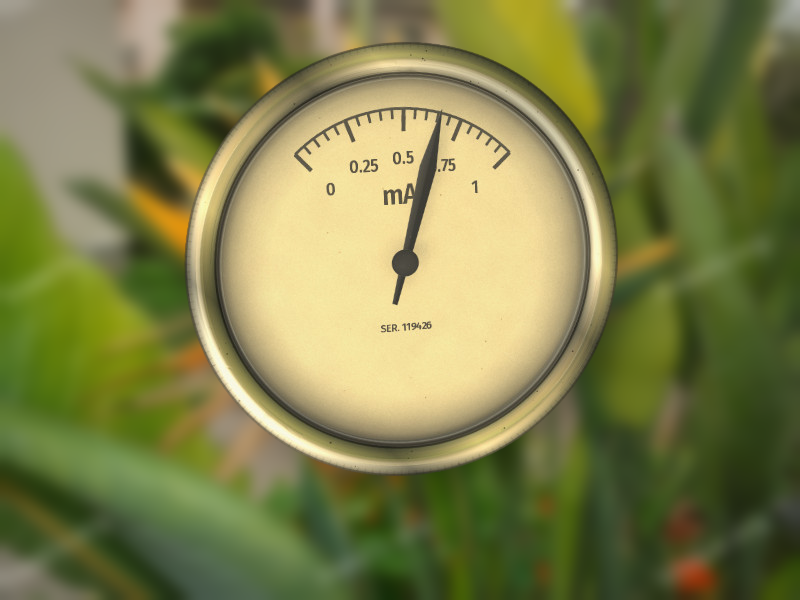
value=0.65 unit=mA
